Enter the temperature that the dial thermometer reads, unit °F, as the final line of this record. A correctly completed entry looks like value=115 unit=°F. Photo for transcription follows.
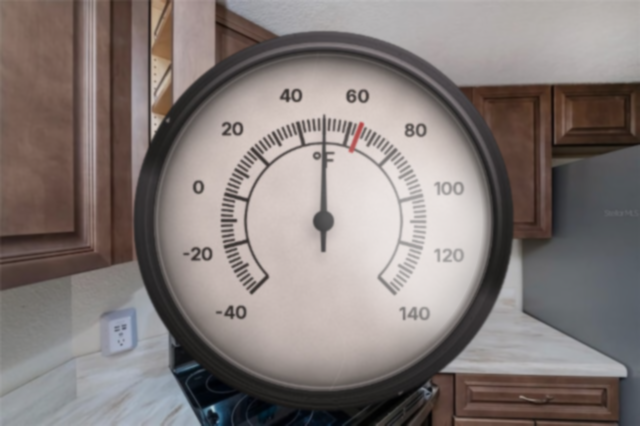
value=50 unit=°F
